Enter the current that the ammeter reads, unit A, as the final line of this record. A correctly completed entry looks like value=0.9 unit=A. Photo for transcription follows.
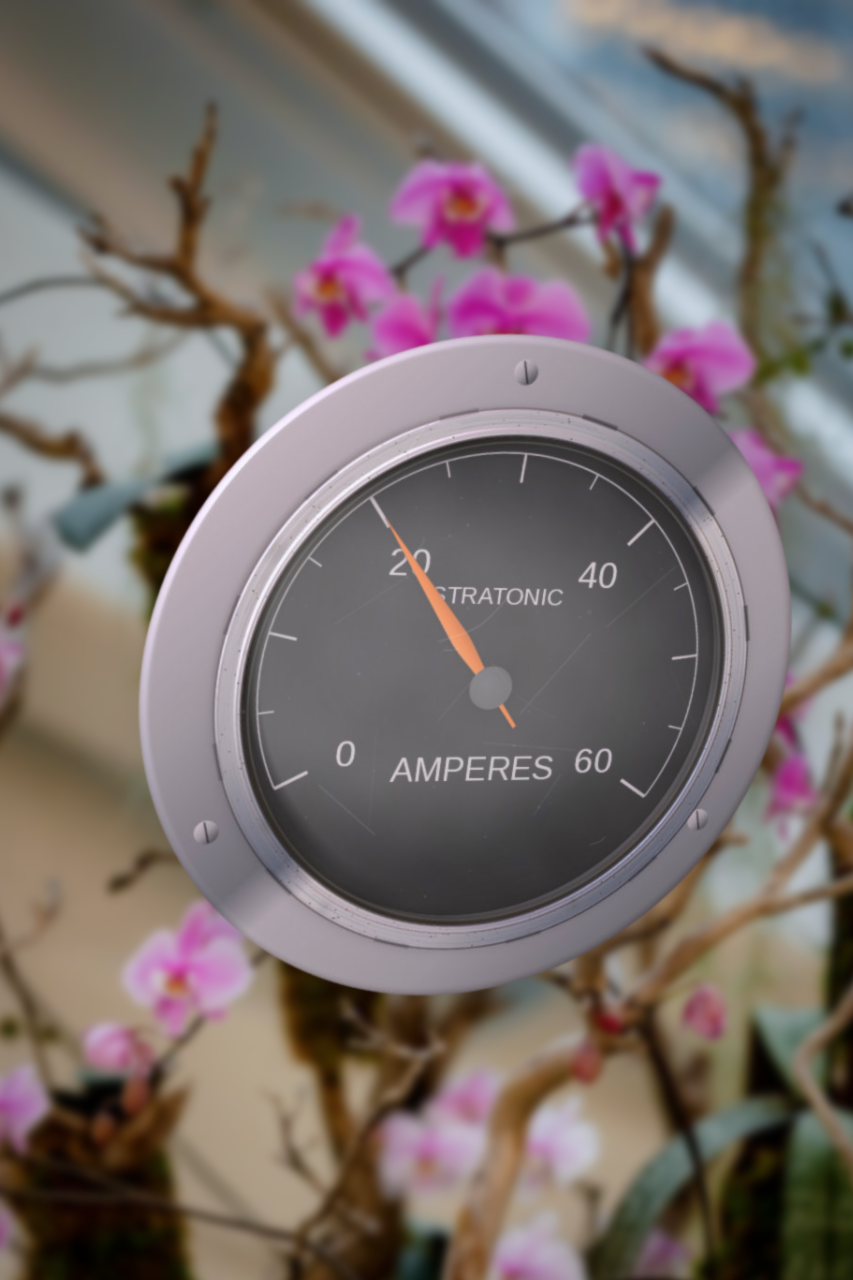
value=20 unit=A
